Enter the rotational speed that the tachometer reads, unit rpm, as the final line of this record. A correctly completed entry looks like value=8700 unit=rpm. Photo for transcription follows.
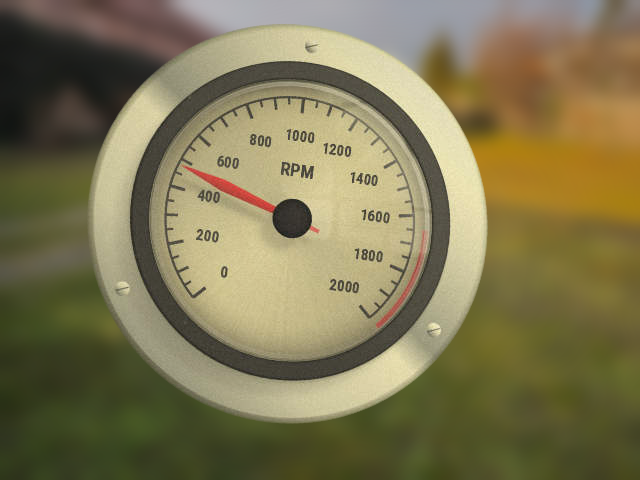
value=475 unit=rpm
